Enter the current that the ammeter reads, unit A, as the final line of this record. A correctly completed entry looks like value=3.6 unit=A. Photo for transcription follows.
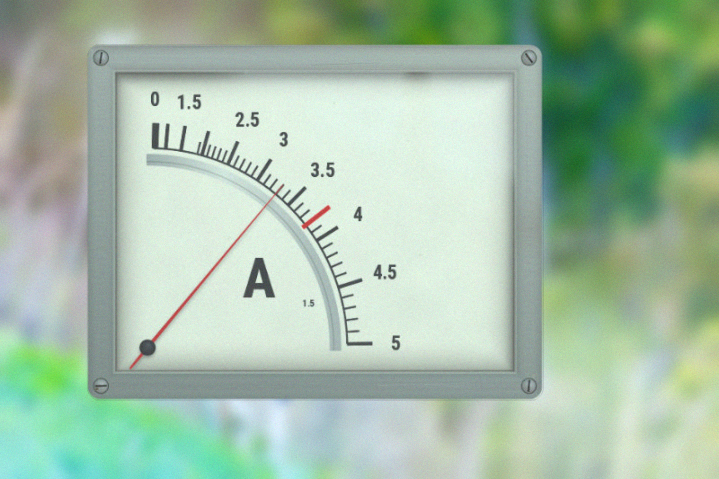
value=3.3 unit=A
